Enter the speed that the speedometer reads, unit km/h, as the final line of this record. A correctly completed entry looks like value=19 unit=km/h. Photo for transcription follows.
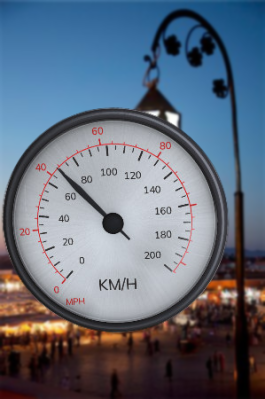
value=70 unit=km/h
